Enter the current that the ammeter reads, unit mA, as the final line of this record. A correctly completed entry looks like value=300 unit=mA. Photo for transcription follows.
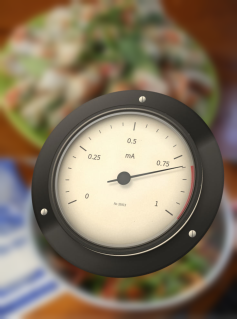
value=0.8 unit=mA
